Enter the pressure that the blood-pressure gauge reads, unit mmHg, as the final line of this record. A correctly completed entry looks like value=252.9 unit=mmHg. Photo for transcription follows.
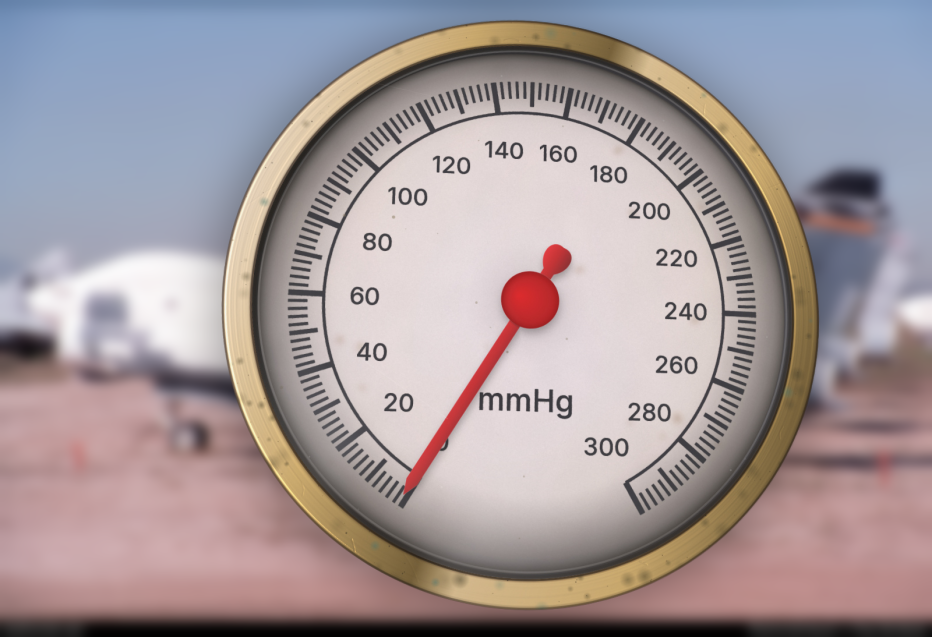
value=1 unit=mmHg
